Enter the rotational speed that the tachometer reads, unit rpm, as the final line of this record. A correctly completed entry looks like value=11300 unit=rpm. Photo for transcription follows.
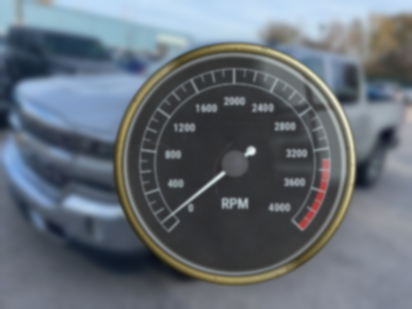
value=100 unit=rpm
